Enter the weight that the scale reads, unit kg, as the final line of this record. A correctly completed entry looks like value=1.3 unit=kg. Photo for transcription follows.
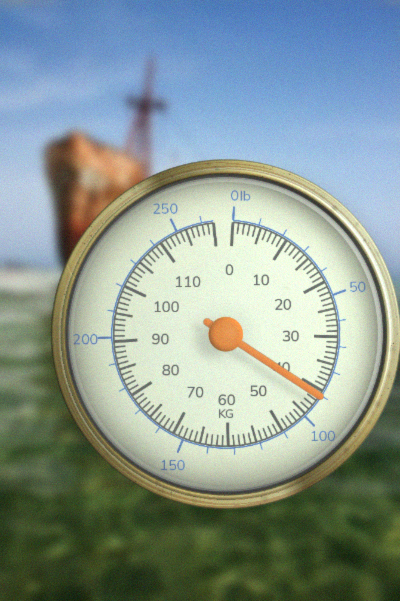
value=41 unit=kg
